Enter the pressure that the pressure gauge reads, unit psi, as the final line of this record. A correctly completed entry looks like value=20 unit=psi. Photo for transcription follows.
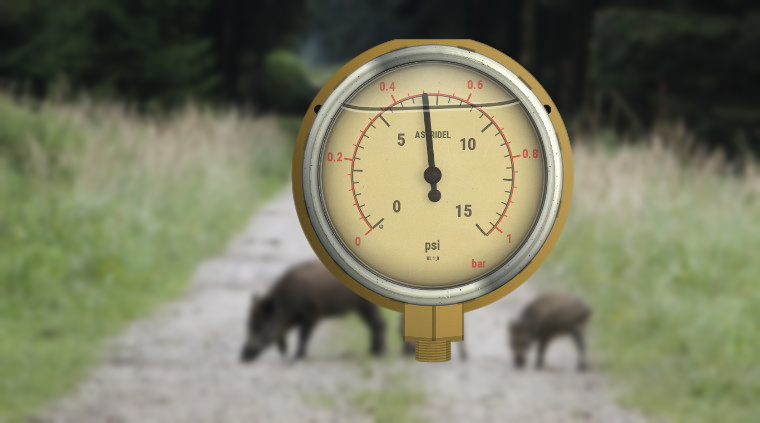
value=7 unit=psi
